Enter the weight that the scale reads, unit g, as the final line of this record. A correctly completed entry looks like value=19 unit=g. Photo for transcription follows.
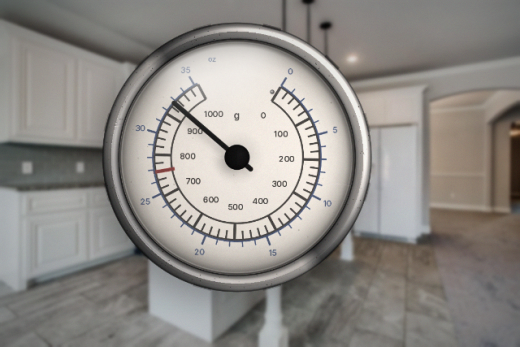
value=930 unit=g
